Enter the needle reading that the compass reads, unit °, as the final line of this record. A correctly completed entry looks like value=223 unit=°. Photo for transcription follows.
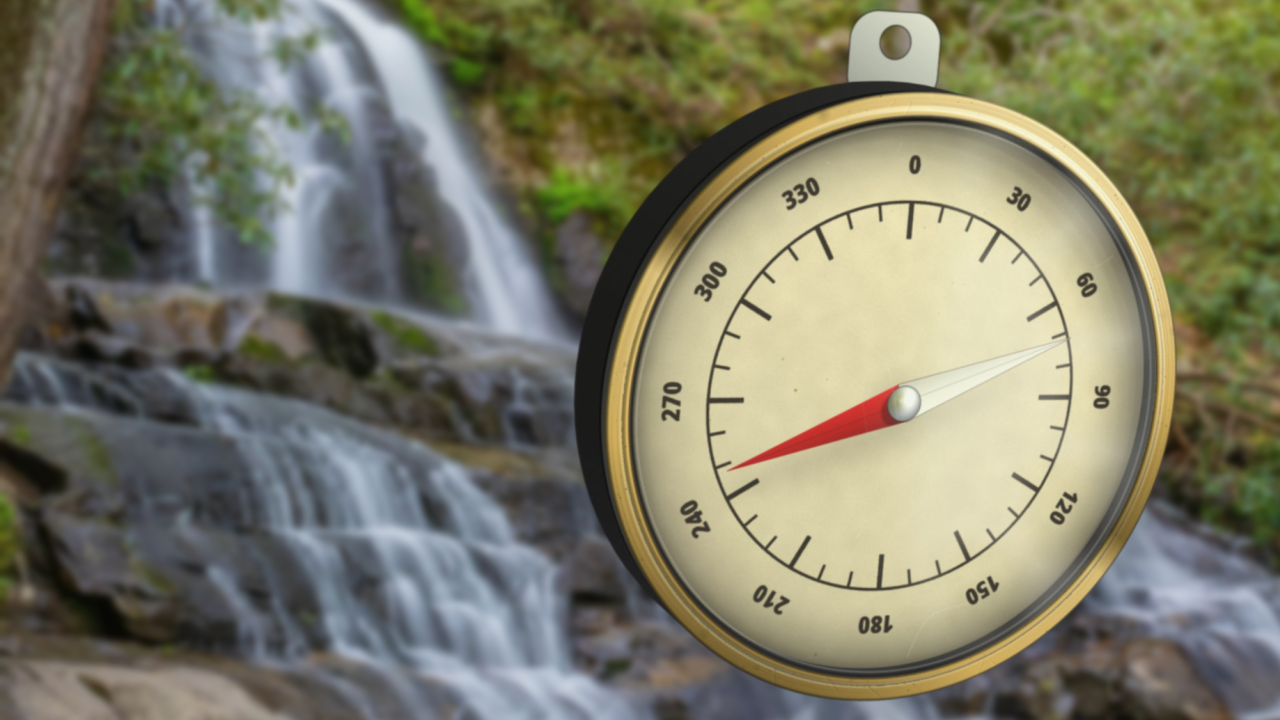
value=250 unit=°
